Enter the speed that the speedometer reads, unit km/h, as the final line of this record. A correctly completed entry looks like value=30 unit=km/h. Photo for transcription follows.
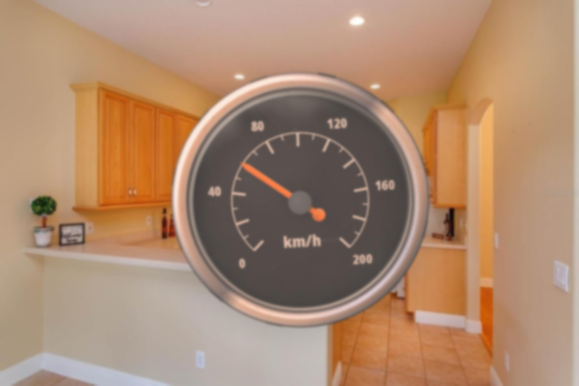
value=60 unit=km/h
